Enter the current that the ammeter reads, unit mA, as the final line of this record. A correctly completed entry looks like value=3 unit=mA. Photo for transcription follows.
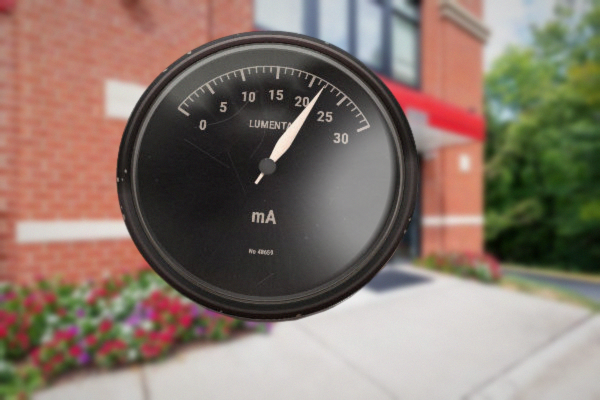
value=22 unit=mA
